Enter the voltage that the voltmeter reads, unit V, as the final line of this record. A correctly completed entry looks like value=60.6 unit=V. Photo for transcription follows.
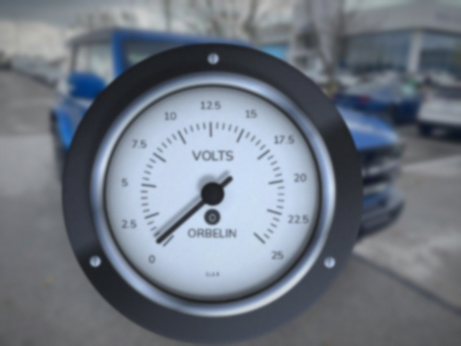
value=0.5 unit=V
